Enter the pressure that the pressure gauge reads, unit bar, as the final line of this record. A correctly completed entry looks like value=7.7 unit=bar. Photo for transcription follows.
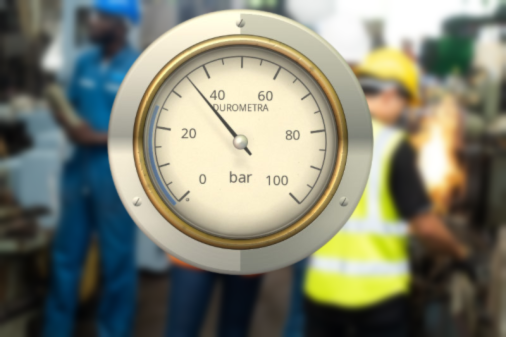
value=35 unit=bar
